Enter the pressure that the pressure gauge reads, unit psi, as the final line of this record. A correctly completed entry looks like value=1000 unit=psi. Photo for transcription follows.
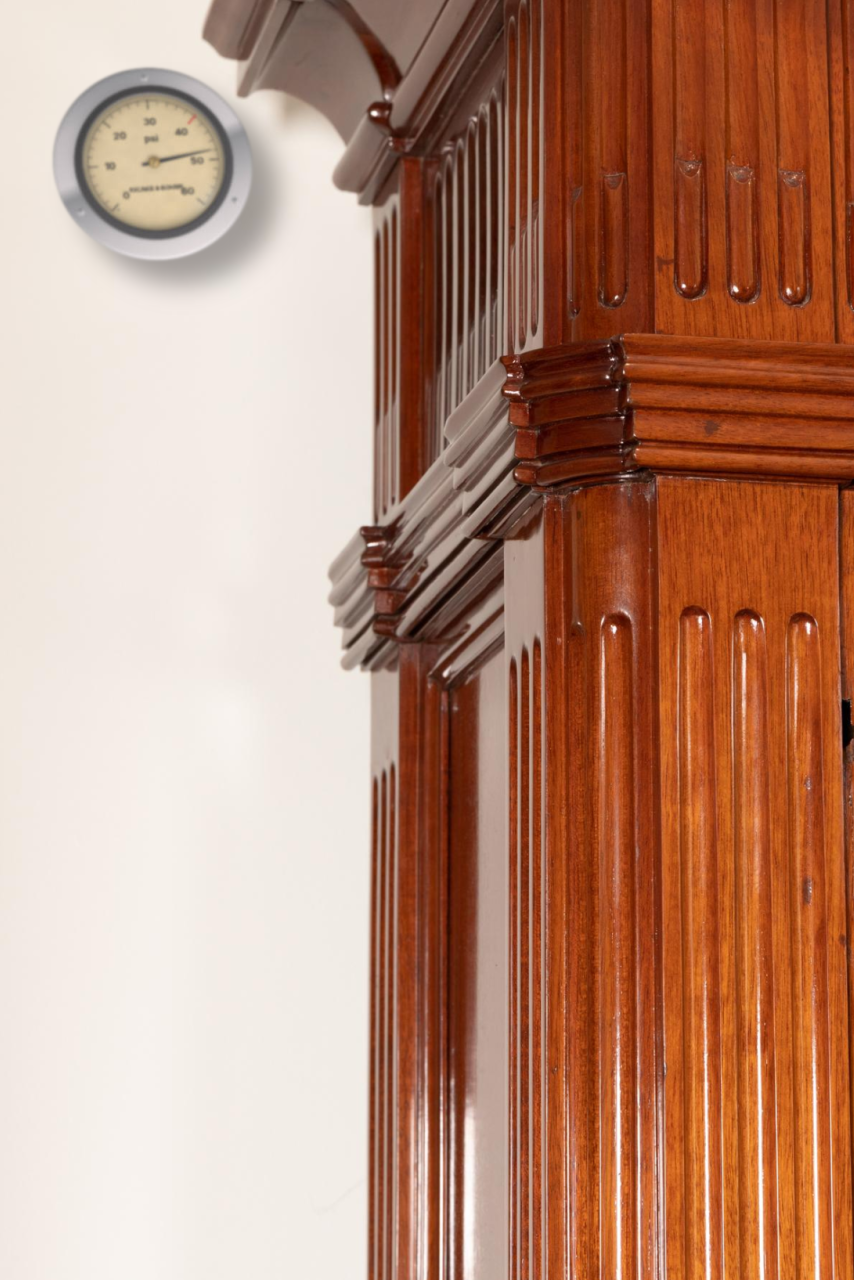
value=48 unit=psi
